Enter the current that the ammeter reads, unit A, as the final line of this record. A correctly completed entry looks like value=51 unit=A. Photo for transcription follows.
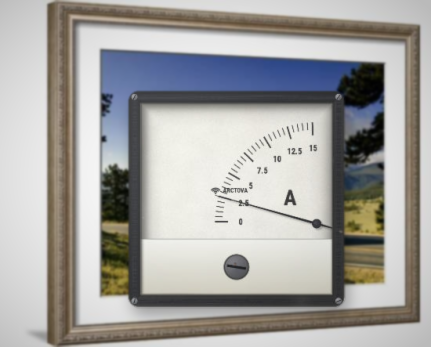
value=2.5 unit=A
